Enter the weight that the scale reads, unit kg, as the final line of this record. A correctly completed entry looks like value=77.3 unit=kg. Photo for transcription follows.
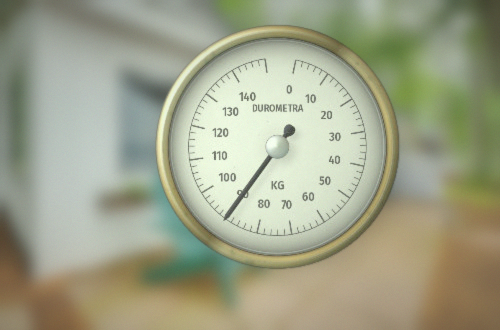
value=90 unit=kg
